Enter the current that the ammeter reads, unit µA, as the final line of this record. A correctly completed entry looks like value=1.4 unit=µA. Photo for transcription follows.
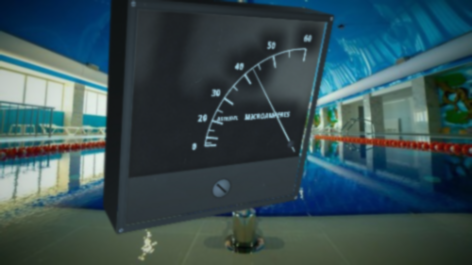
value=42.5 unit=µA
